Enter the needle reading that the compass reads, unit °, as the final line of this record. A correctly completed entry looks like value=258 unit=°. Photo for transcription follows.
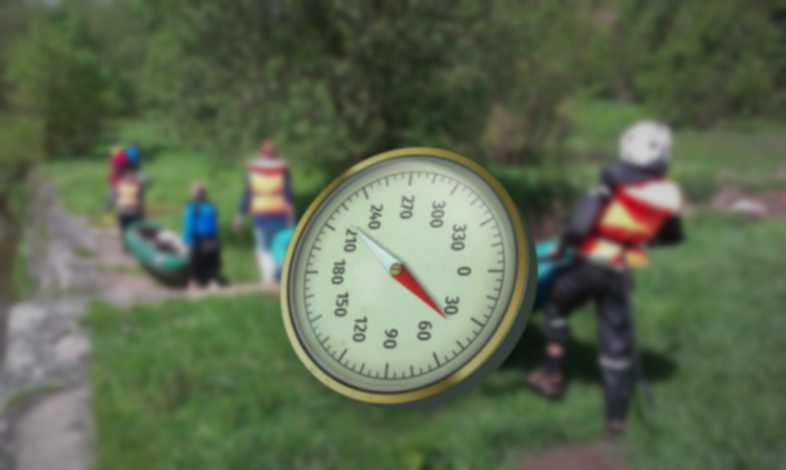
value=40 unit=°
